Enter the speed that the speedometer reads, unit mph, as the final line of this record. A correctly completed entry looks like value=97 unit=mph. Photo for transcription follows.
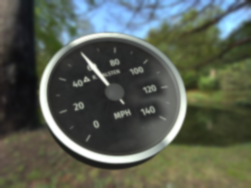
value=60 unit=mph
